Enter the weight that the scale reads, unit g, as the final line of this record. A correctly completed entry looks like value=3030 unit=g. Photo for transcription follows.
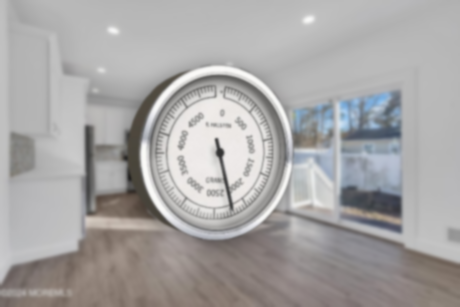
value=2250 unit=g
